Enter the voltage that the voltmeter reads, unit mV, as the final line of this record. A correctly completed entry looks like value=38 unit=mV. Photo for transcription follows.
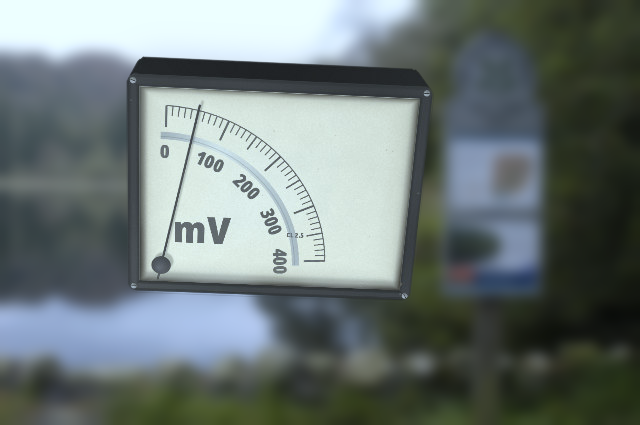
value=50 unit=mV
